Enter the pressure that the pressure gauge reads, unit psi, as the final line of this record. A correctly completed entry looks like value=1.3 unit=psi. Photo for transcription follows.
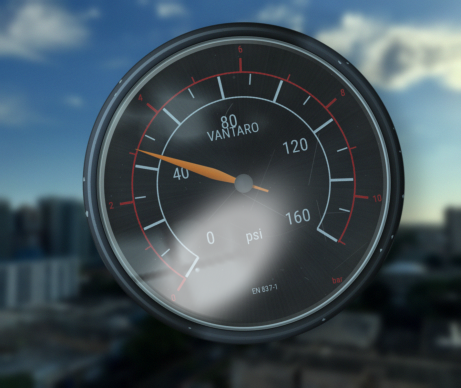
value=45 unit=psi
